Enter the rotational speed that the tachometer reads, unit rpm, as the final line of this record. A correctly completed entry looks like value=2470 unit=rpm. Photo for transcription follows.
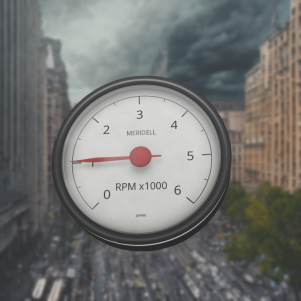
value=1000 unit=rpm
